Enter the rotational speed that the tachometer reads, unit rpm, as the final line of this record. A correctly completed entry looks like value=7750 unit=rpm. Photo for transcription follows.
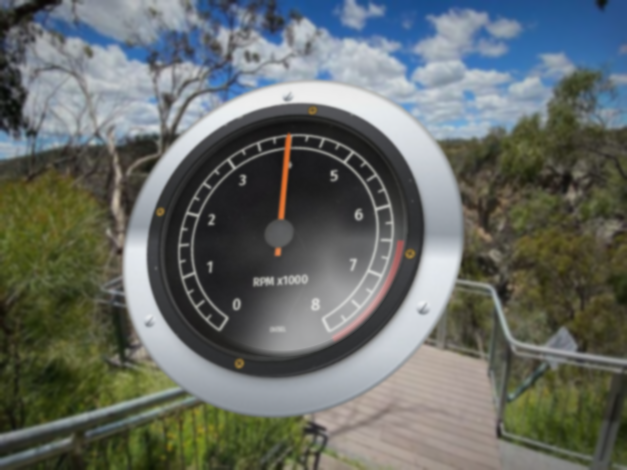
value=4000 unit=rpm
